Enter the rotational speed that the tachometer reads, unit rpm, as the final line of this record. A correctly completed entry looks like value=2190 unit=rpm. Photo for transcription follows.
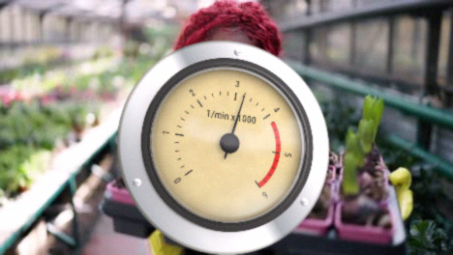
value=3200 unit=rpm
